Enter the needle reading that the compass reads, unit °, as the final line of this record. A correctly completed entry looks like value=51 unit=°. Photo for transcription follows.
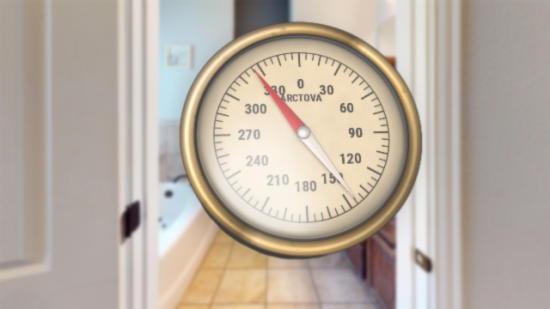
value=325 unit=°
